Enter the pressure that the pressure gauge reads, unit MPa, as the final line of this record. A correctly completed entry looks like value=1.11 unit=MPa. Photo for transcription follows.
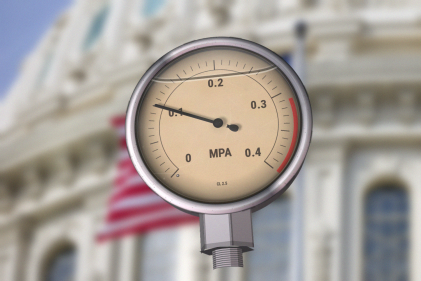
value=0.1 unit=MPa
